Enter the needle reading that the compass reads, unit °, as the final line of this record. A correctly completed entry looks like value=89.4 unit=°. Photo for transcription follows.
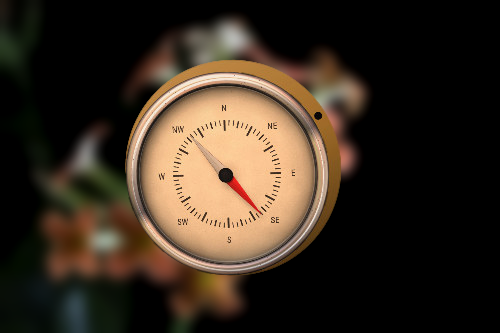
value=140 unit=°
